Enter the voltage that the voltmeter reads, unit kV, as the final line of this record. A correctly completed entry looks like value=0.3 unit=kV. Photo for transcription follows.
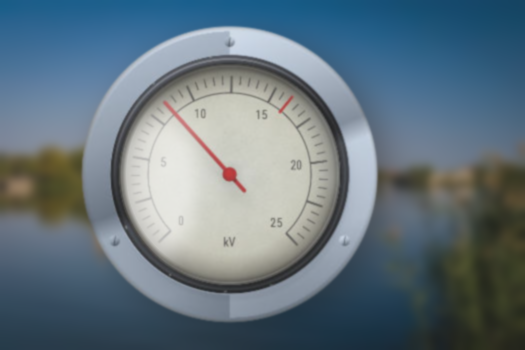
value=8.5 unit=kV
